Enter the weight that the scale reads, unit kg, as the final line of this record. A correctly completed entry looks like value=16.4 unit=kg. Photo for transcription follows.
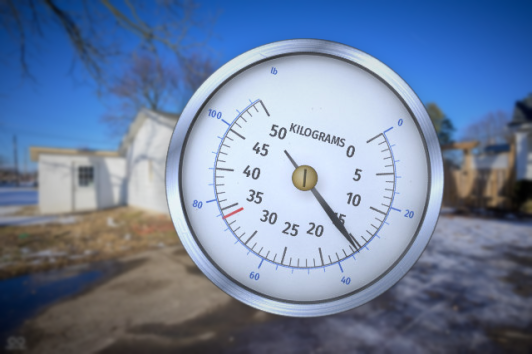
value=15.5 unit=kg
